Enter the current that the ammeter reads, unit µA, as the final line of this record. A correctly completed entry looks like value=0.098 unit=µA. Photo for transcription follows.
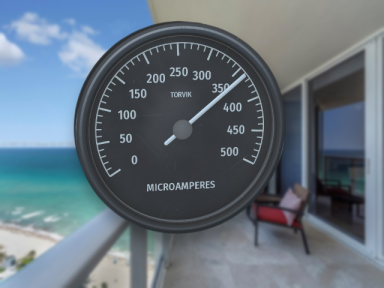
value=360 unit=µA
